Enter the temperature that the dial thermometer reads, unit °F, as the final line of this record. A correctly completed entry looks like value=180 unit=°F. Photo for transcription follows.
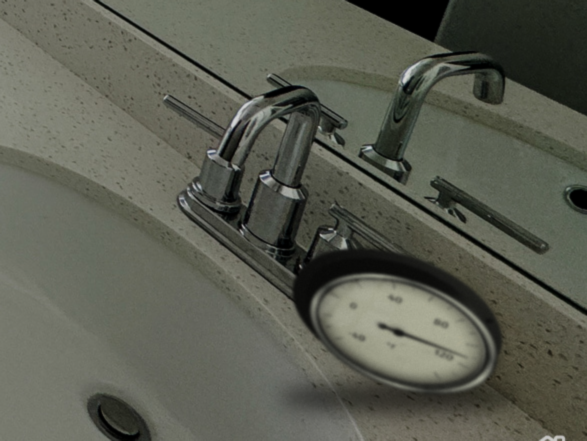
value=110 unit=°F
